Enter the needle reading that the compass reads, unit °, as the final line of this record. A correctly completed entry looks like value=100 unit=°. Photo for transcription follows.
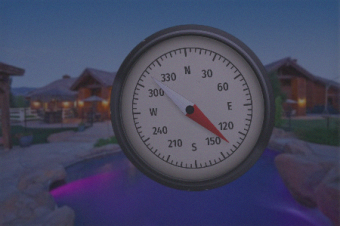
value=135 unit=°
